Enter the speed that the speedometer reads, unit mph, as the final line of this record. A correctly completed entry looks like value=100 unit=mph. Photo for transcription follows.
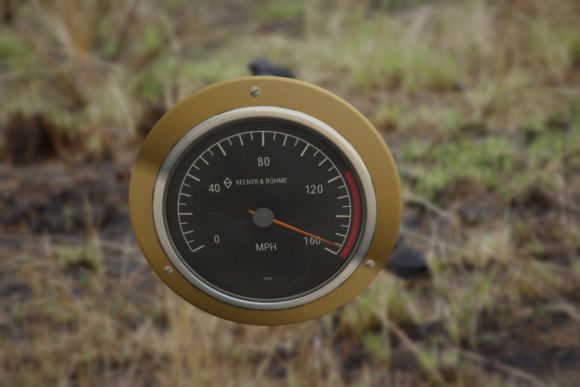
value=155 unit=mph
